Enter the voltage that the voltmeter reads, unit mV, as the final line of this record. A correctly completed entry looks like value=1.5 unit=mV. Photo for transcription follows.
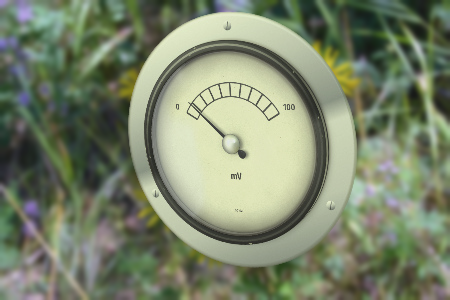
value=10 unit=mV
